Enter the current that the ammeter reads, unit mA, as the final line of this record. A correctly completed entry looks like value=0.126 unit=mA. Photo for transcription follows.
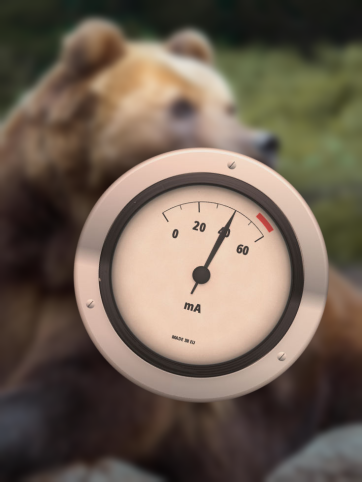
value=40 unit=mA
